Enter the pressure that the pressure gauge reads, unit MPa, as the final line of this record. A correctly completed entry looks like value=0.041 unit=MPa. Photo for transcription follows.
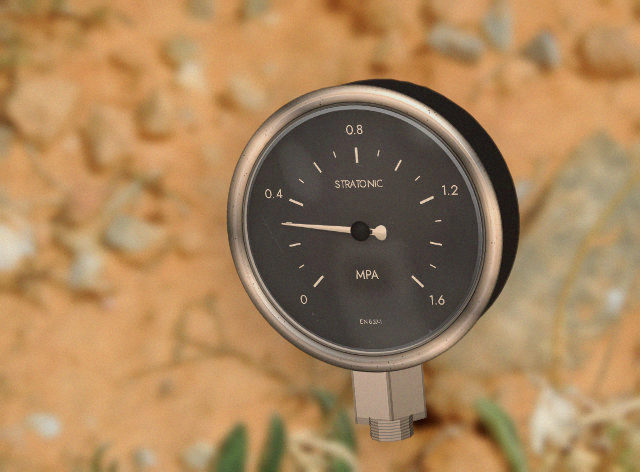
value=0.3 unit=MPa
